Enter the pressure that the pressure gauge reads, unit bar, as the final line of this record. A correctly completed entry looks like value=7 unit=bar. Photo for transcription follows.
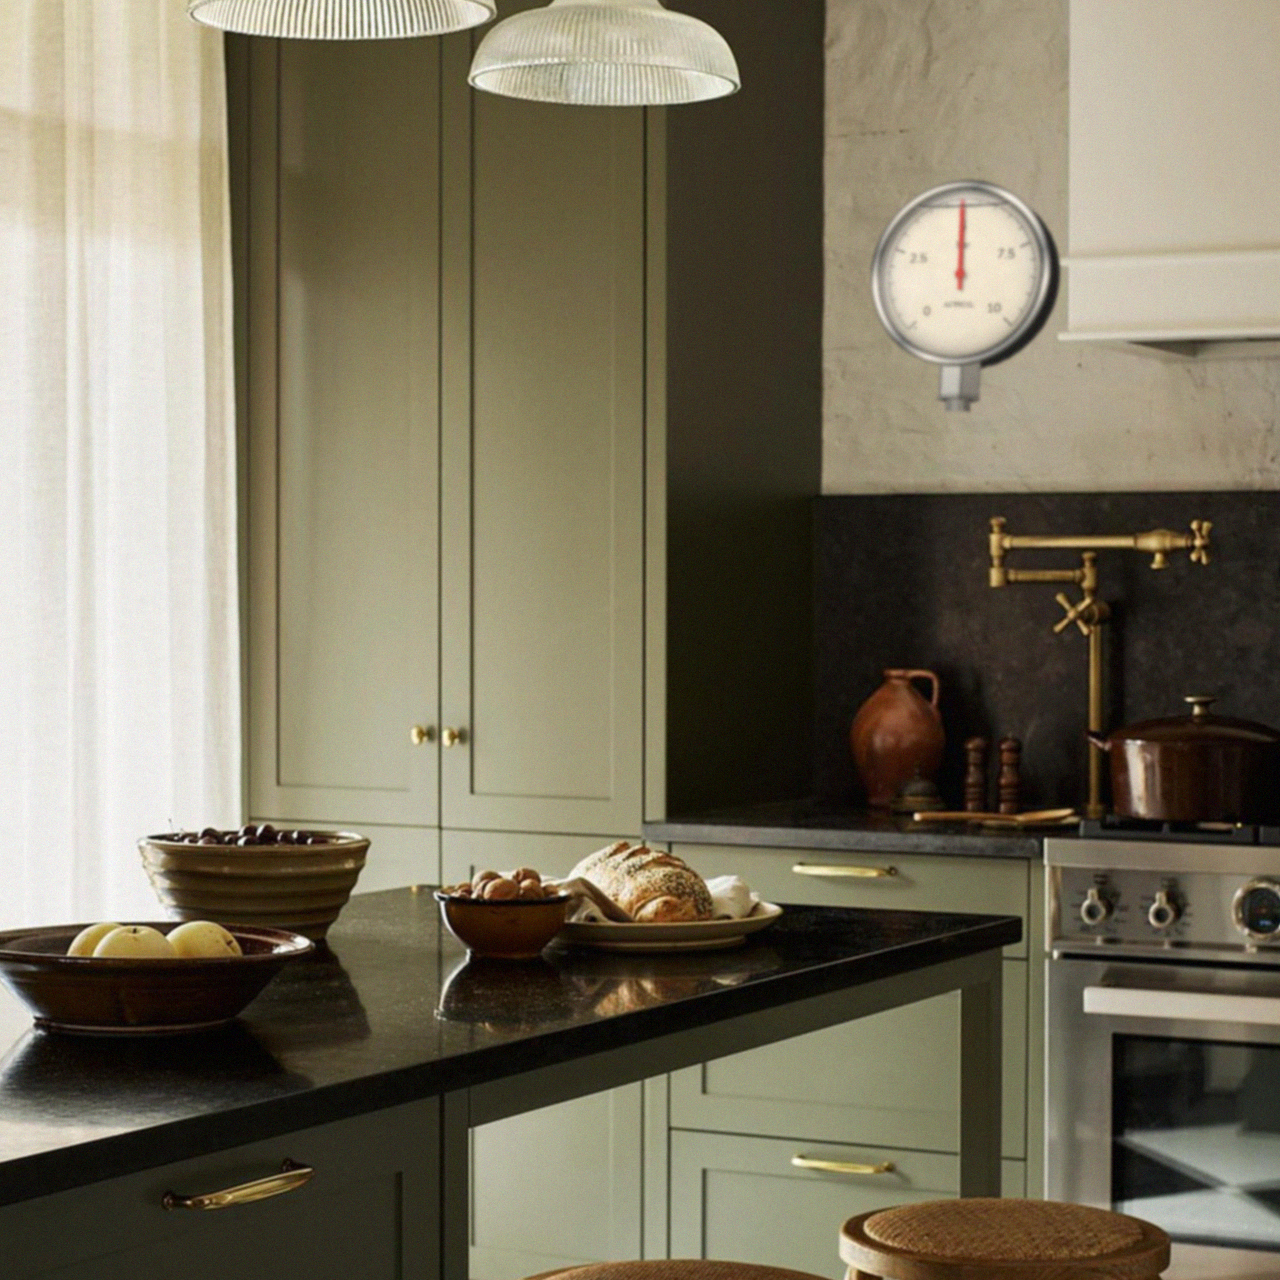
value=5 unit=bar
